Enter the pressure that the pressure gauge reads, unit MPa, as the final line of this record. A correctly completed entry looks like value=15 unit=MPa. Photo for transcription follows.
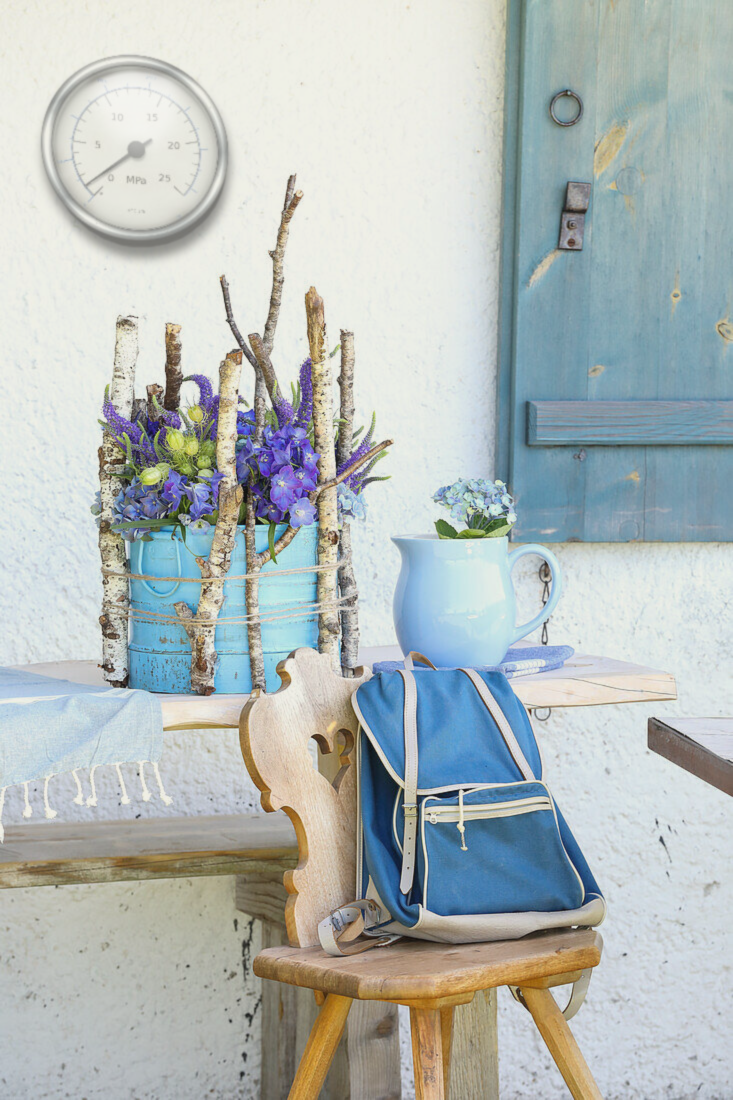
value=1 unit=MPa
